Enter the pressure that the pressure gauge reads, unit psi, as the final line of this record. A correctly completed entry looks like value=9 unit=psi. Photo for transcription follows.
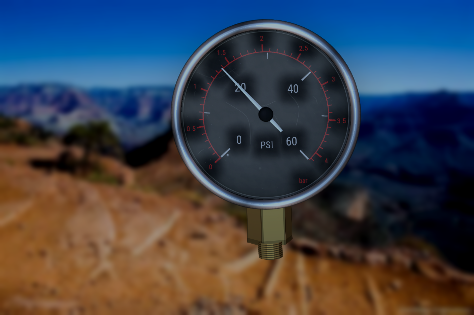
value=20 unit=psi
